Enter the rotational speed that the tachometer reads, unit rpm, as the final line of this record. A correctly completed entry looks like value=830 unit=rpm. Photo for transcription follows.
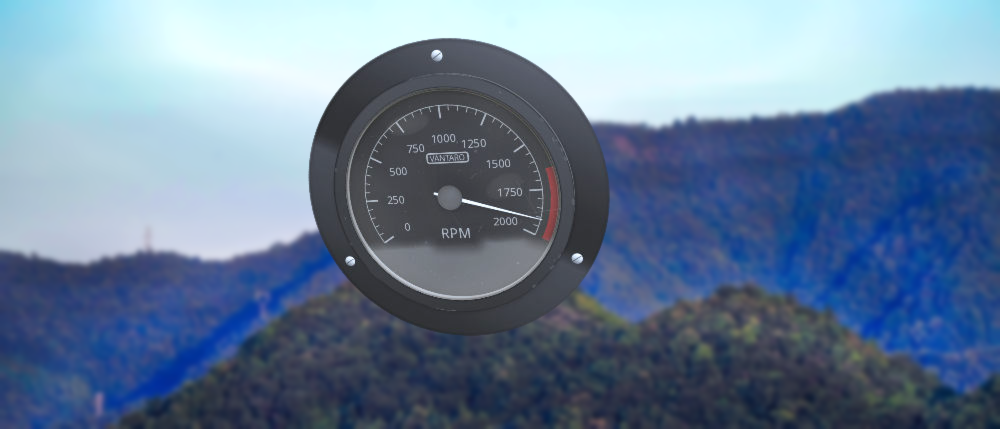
value=1900 unit=rpm
